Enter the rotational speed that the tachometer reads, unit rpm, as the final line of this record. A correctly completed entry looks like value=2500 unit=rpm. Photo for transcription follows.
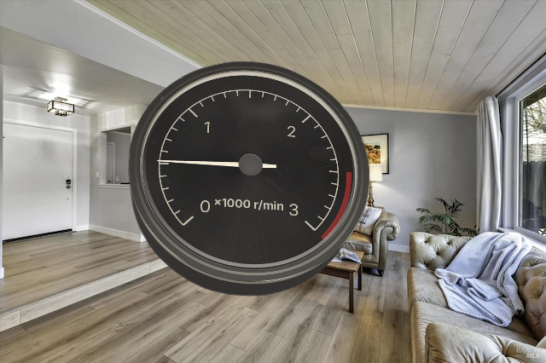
value=500 unit=rpm
